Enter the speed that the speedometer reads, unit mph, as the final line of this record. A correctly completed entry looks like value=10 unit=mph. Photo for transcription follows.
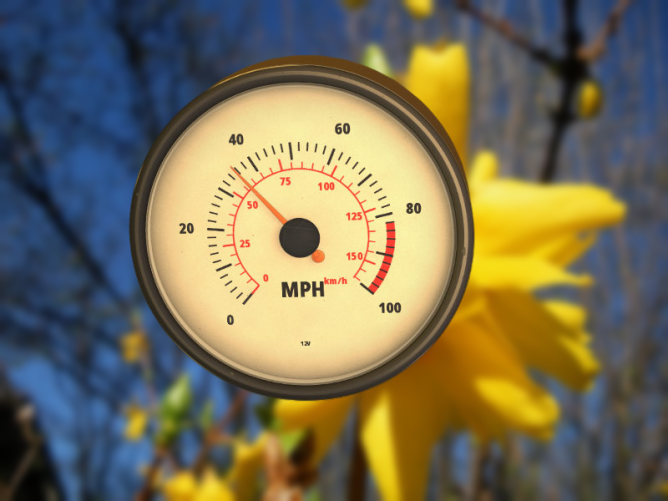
value=36 unit=mph
